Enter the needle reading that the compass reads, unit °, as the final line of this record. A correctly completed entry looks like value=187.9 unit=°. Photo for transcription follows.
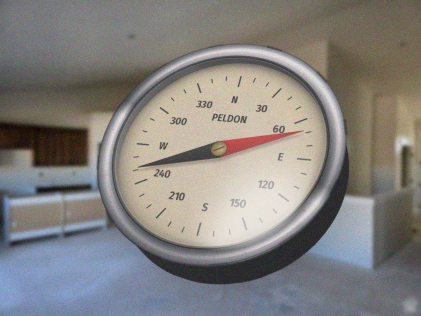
value=70 unit=°
